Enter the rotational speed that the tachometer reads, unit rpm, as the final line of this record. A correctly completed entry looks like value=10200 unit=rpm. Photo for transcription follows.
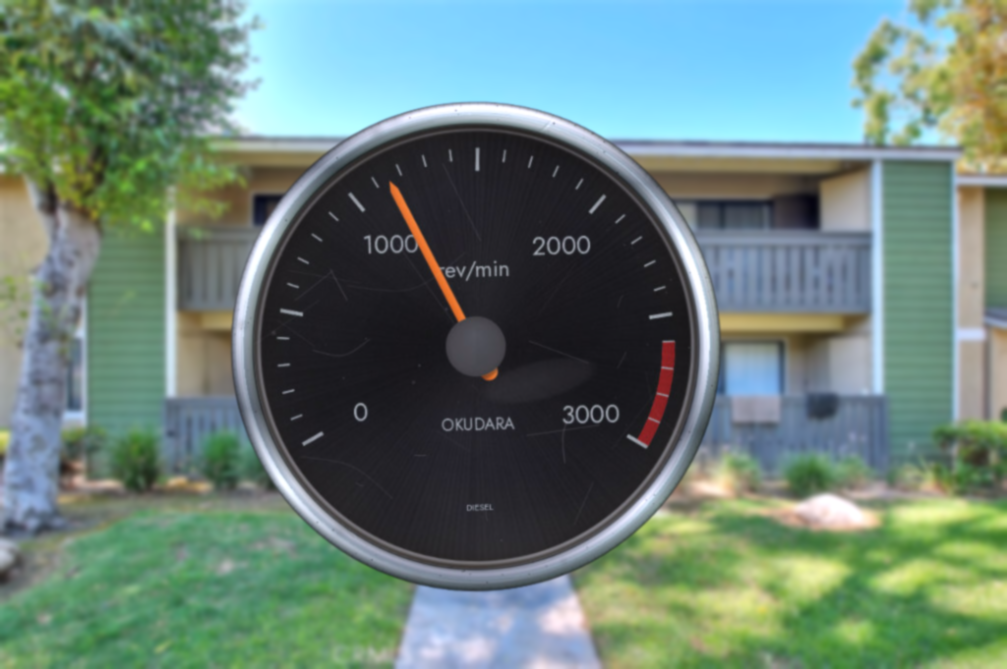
value=1150 unit=rpm
